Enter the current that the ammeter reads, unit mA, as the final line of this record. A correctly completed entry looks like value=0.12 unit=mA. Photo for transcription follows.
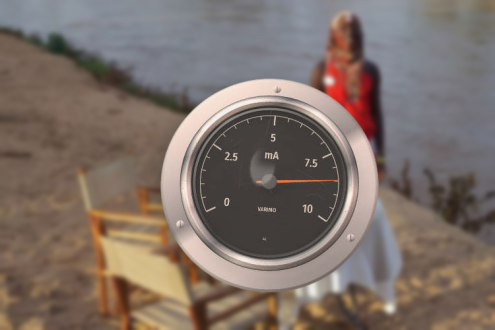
value=8.5 unit=mA
